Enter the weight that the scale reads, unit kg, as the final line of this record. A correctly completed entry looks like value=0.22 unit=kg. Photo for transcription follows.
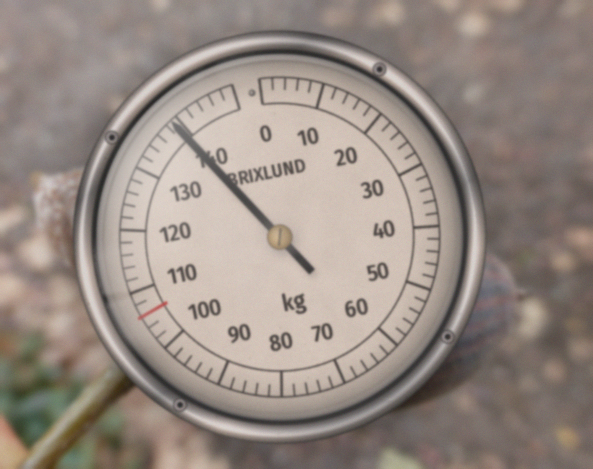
value=139 unit=kg
